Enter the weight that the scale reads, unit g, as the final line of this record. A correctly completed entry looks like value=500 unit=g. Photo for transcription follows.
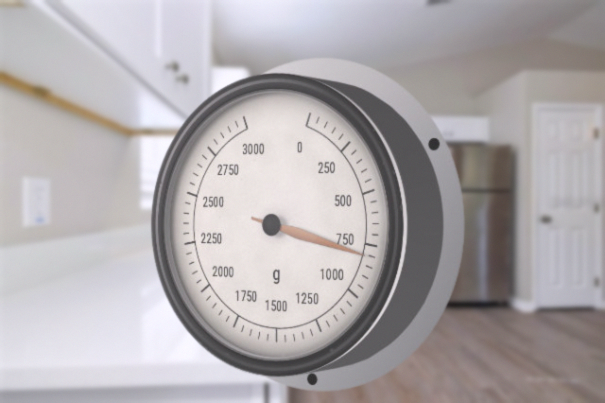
value=800 unit=g
